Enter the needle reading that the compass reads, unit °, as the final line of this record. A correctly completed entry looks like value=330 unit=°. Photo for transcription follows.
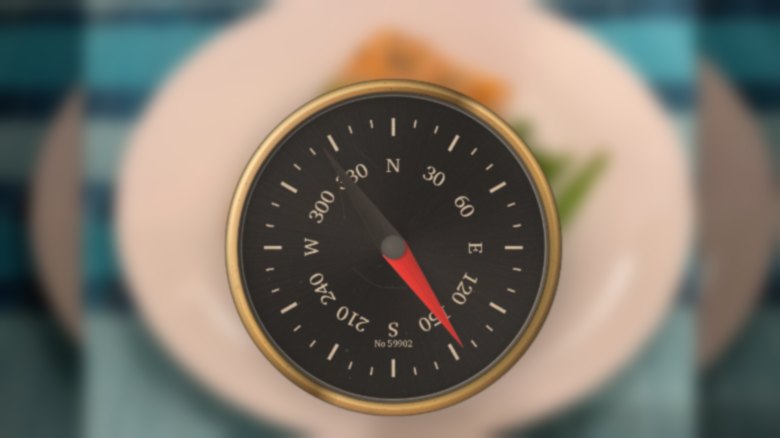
value=145 unit=°
